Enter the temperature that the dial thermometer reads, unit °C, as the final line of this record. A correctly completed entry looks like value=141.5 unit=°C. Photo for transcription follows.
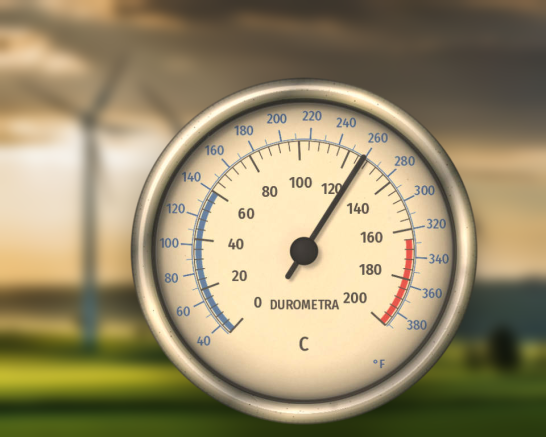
value=126 unit=°C
